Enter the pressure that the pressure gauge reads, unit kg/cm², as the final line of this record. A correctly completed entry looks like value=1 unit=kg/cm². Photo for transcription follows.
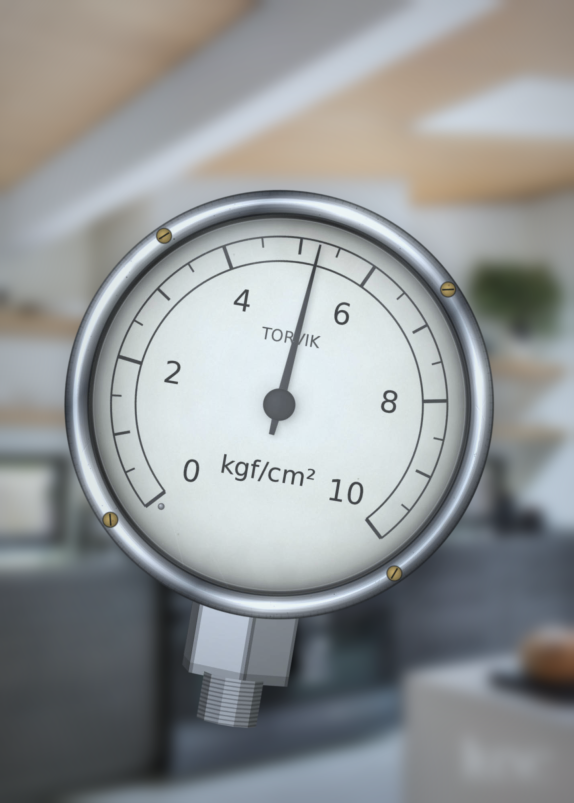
value=5.25 unit=kg/cm²
